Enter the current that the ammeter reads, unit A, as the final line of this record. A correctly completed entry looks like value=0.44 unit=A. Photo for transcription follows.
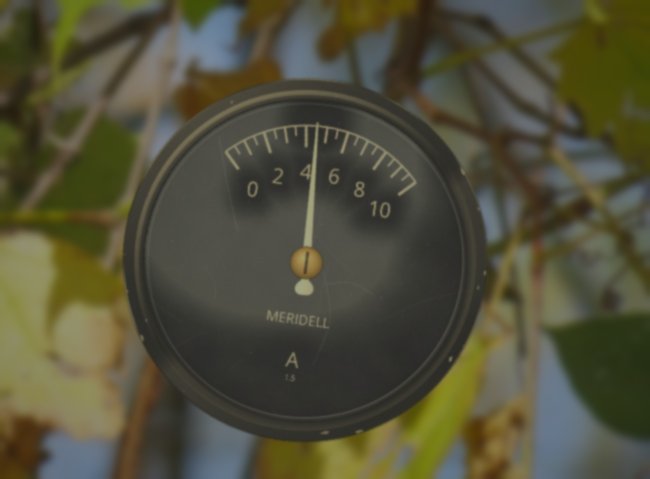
value=4.5 unit=A
